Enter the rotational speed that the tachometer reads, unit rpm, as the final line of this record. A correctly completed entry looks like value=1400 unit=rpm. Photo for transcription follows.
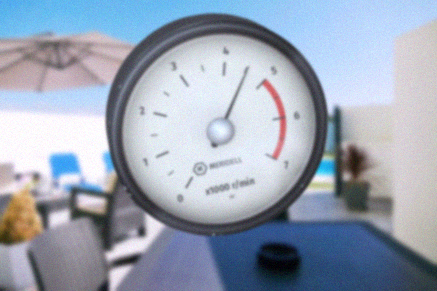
value=4500 unit=rpm
